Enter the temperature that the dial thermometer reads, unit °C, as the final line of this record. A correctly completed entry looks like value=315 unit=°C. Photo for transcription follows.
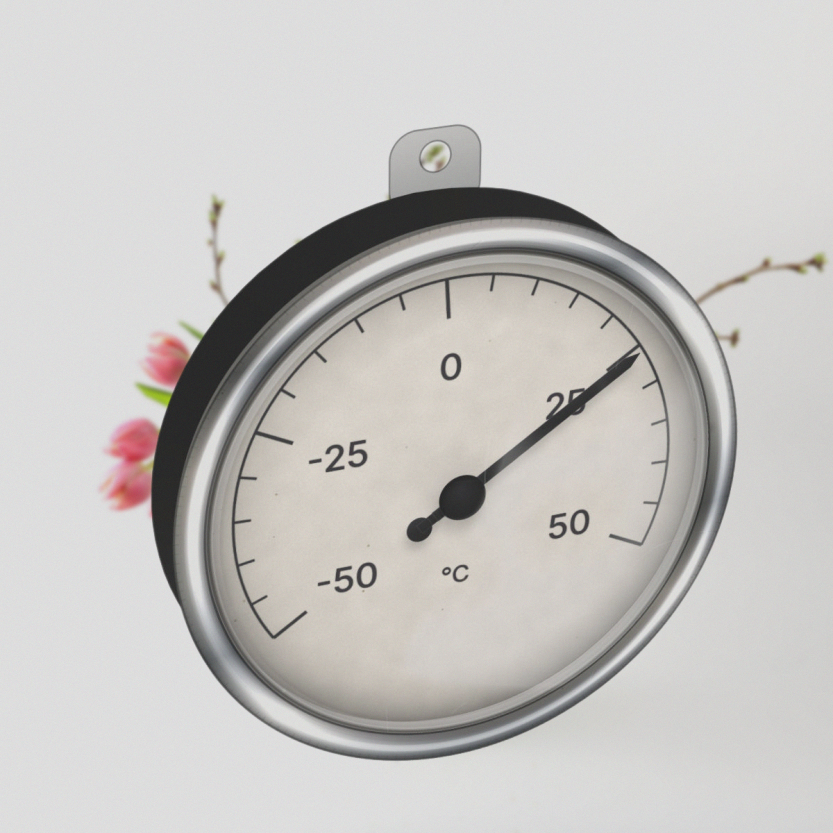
value=25 unit=°C
